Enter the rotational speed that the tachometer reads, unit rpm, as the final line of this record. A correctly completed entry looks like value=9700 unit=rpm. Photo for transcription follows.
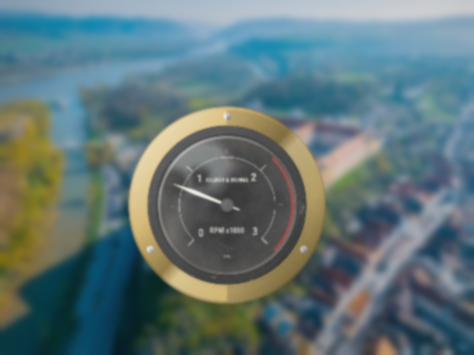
value=750 unit=rpm
